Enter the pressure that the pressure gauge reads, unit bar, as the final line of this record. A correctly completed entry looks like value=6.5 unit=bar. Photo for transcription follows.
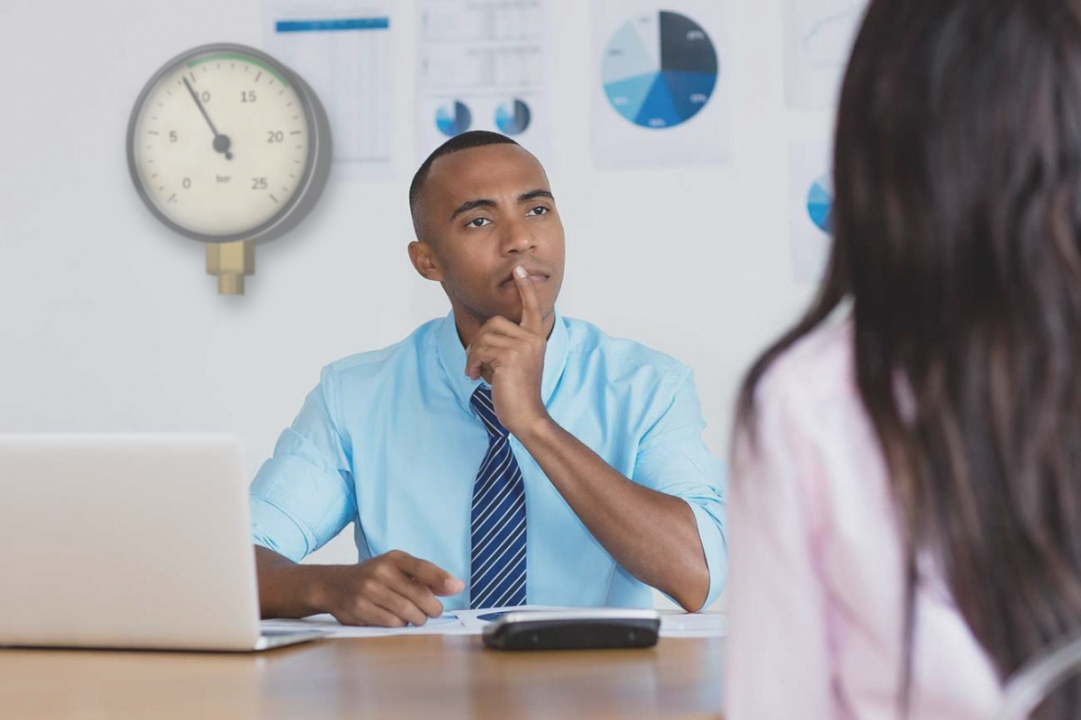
value=9.5 unit=bar
